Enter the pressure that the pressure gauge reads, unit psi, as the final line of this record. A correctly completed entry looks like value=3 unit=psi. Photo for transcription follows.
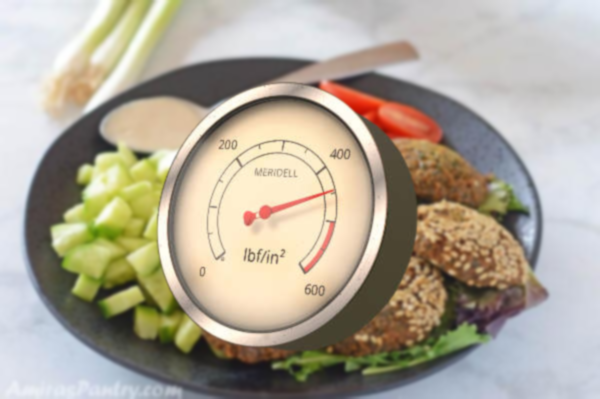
value=450 unit=psi
